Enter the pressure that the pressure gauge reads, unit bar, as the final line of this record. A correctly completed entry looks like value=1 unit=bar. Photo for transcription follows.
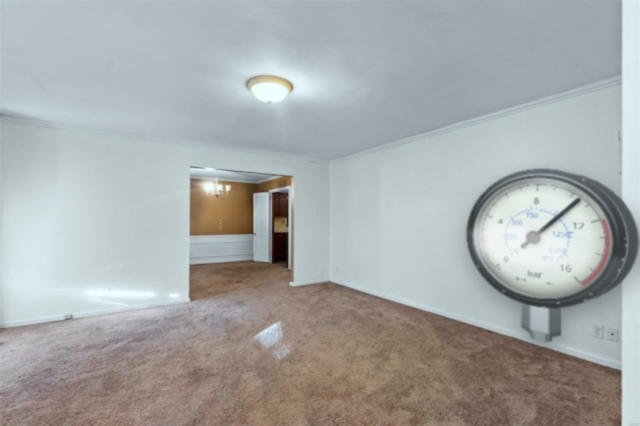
value=10.5 unit=bar
